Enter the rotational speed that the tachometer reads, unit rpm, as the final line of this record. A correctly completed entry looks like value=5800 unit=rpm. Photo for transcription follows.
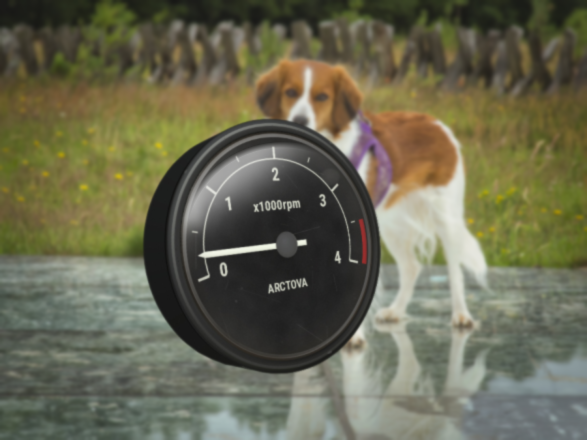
value=250 unit=rpm
